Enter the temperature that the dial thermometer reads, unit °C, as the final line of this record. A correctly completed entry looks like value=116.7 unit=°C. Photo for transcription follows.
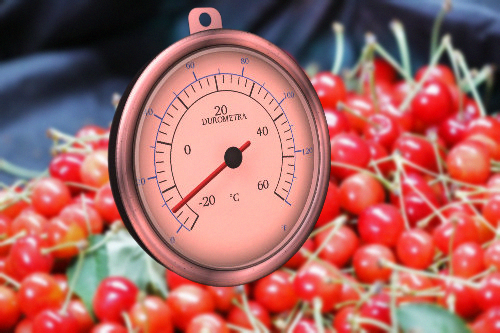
value=-14 unit=°C
